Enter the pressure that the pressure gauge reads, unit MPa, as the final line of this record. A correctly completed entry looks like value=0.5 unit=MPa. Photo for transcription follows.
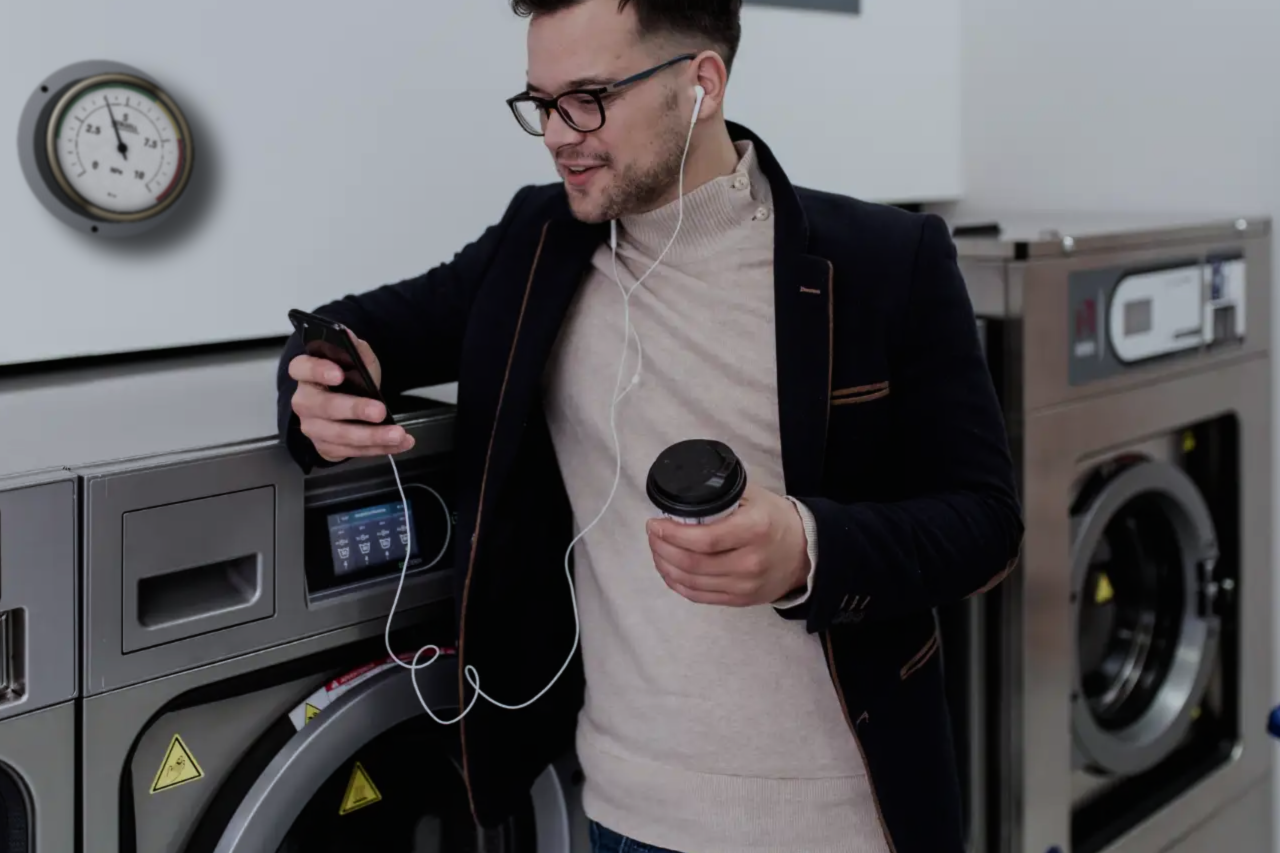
value=4 unit=MPa
